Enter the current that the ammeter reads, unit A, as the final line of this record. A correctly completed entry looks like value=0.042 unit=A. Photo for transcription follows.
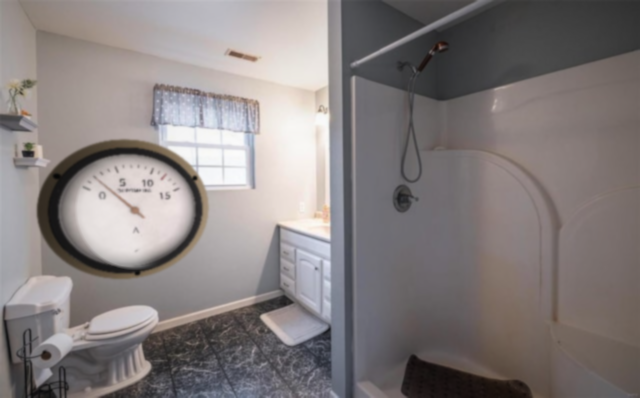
value=2 unit=A
